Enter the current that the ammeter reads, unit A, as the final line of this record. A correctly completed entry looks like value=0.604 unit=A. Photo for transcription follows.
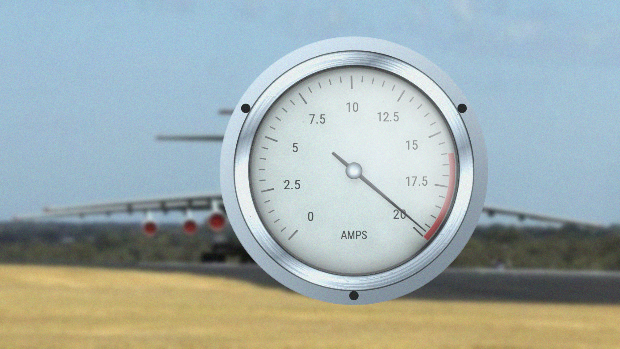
value=19.75 unit=A
